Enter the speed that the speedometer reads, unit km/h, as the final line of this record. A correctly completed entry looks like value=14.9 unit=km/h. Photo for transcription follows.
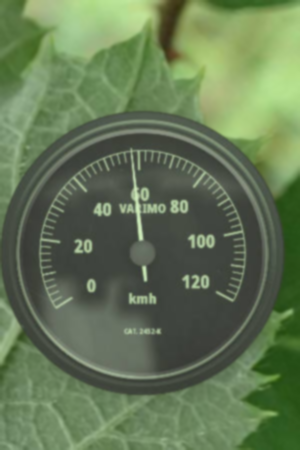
value=58 unit=km/h
